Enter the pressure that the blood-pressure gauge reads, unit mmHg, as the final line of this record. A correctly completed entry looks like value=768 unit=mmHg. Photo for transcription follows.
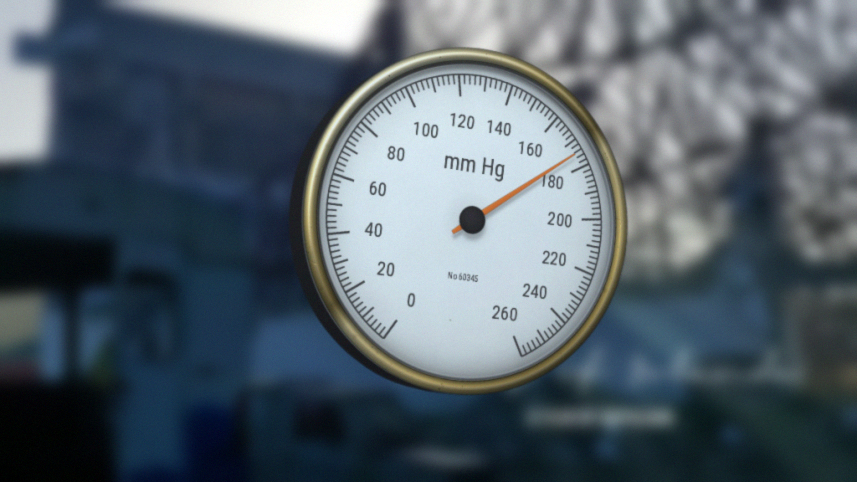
value=174 unit=mmHg
